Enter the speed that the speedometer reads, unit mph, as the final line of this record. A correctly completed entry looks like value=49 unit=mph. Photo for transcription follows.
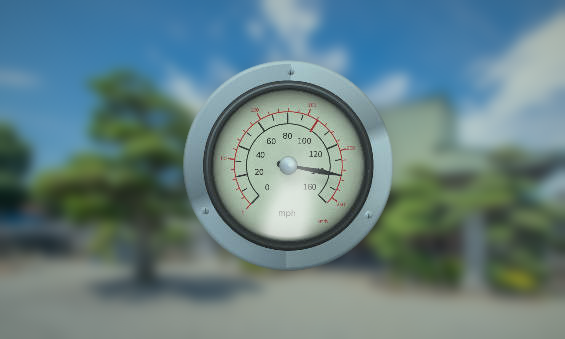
value=140 unit=mph
